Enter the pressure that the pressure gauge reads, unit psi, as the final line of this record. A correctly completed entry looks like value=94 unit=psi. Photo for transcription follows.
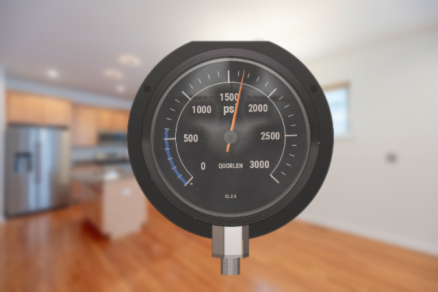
value=1650 unit=psi
